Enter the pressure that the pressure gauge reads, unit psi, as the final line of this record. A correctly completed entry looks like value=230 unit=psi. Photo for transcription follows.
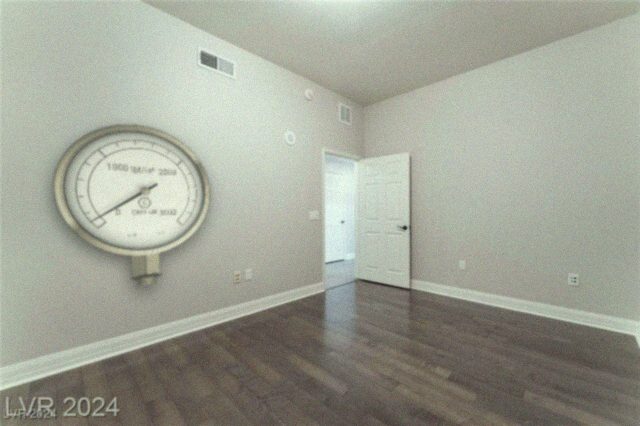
value=100 unit=psi
